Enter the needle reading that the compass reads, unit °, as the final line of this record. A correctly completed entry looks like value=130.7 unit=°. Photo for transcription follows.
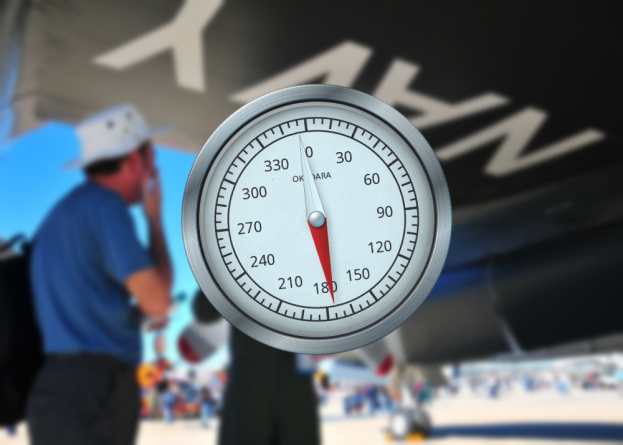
value=175 unit=°
